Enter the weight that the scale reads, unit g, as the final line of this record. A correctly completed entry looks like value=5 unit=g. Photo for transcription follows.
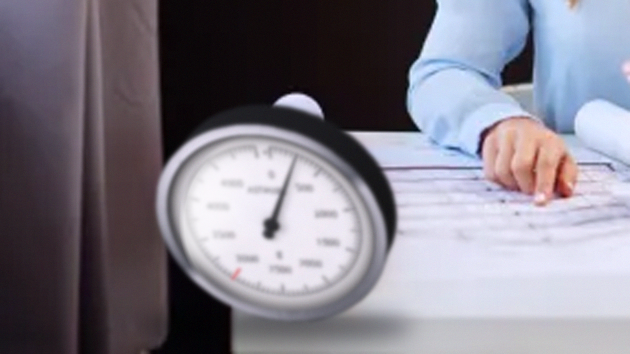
value=250 unit=g
